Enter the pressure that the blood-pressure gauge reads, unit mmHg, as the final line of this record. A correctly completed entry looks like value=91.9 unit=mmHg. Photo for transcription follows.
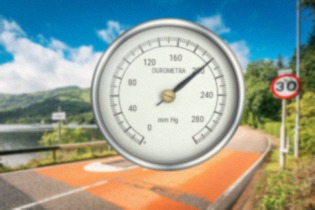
value=200 unit=mmHg
